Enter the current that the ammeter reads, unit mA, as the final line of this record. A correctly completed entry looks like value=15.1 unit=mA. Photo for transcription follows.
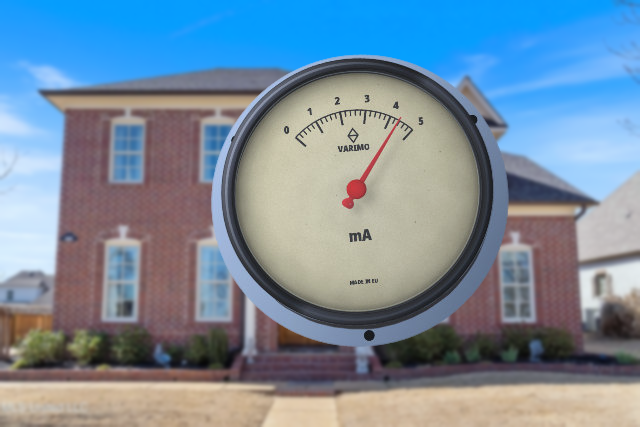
value=4.4 unit=mA
